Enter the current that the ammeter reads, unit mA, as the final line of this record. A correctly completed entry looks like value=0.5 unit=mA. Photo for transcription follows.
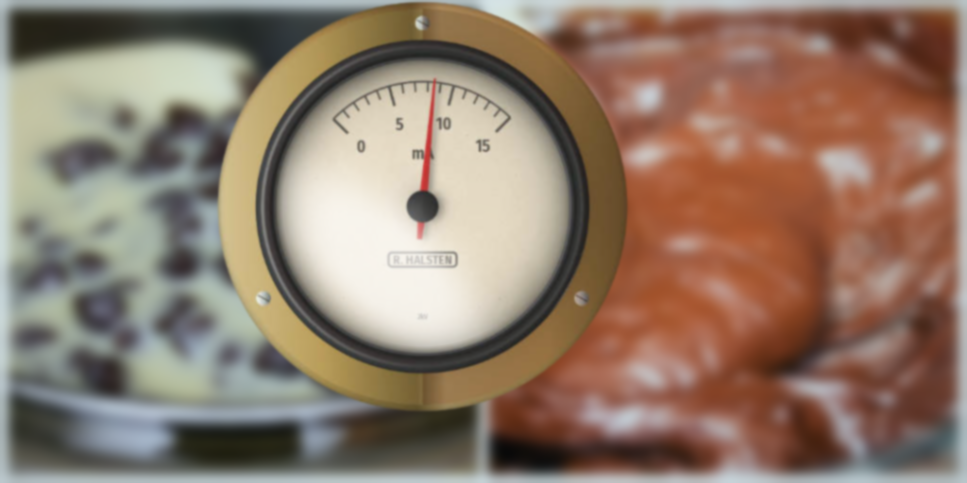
value=8.5 unit=mA
